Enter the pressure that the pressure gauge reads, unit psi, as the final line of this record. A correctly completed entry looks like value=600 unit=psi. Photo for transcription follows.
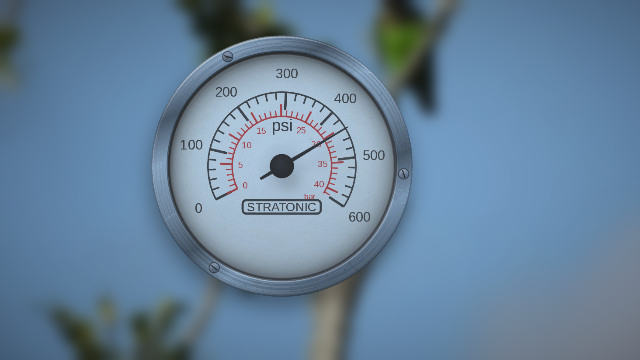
value=440 unit=psi
